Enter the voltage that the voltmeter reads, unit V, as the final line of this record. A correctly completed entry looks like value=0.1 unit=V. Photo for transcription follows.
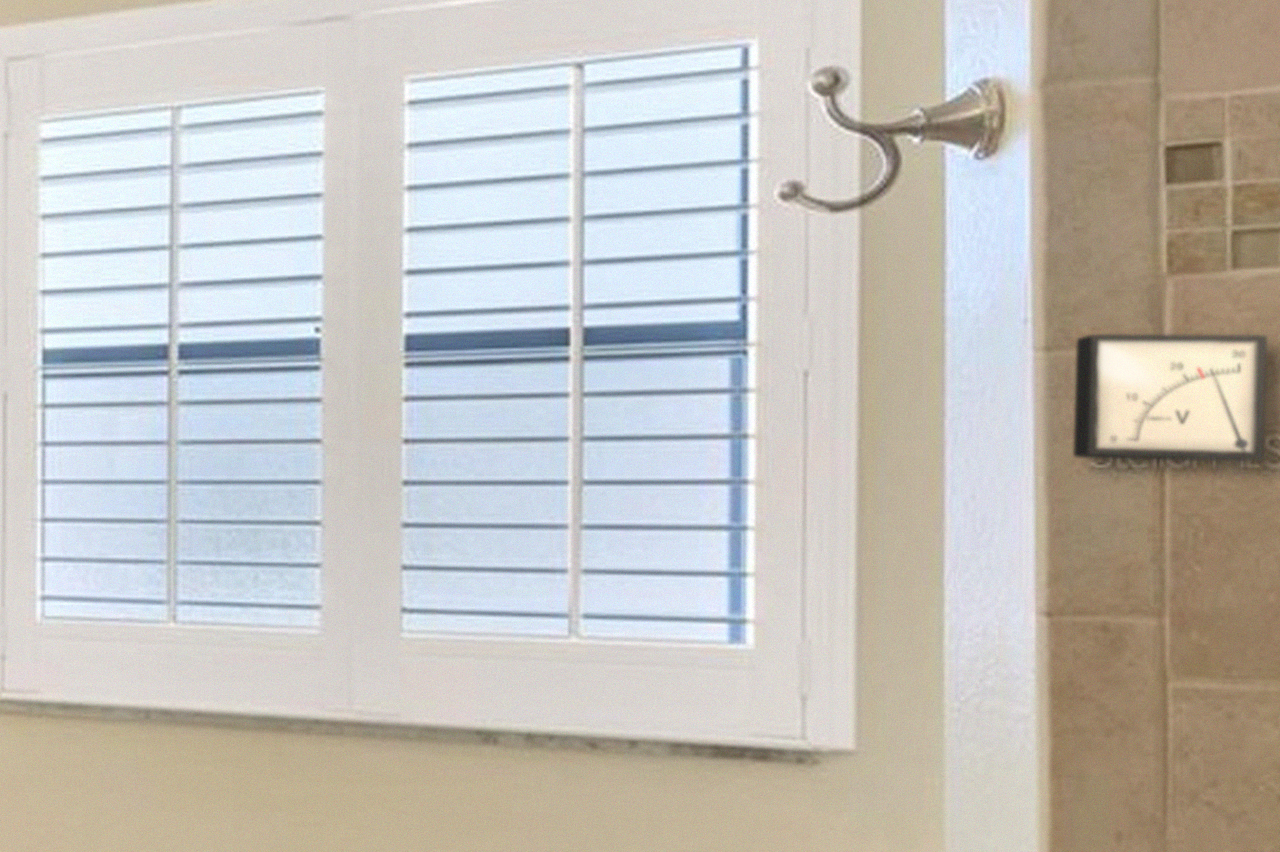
value=25 unit=V
